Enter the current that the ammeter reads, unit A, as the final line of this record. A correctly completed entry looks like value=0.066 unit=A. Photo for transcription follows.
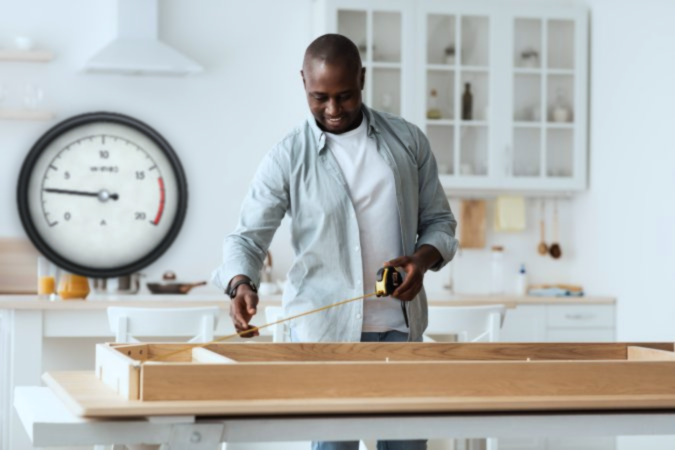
value=3 unit=A
